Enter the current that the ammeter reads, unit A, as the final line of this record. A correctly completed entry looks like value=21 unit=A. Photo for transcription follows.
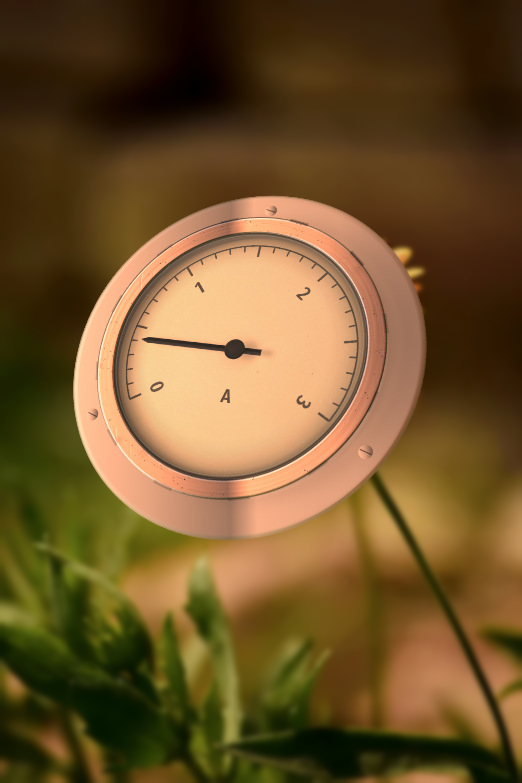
value=0.4 unit=A
